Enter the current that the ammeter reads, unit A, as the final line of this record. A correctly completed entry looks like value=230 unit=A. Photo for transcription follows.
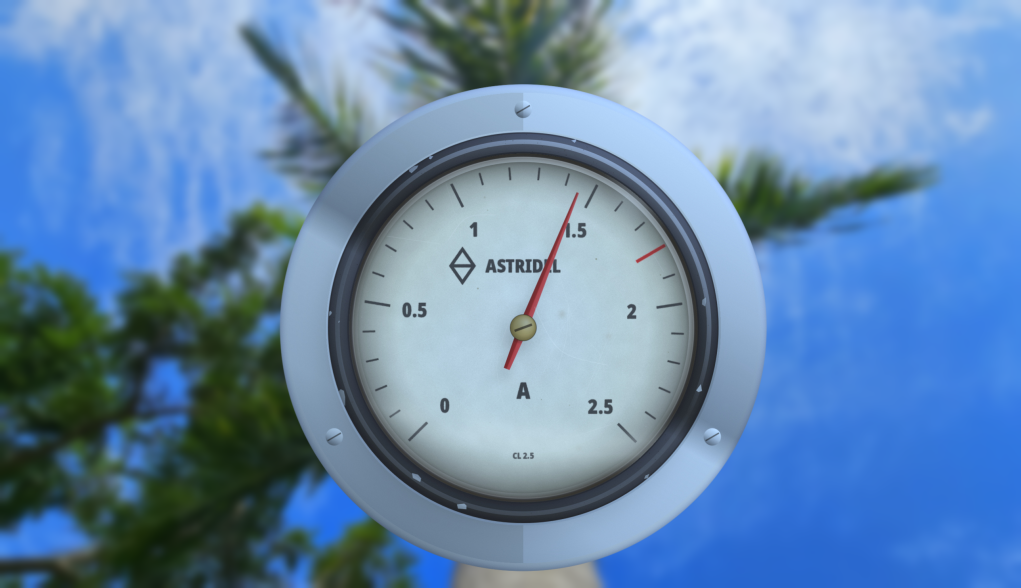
value=1.45 unit=A
